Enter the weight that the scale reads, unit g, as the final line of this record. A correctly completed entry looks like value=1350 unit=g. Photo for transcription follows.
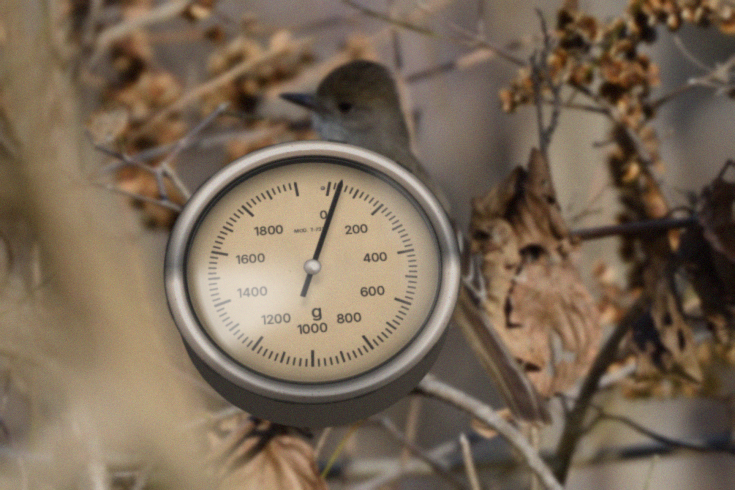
value=40 unit=g
